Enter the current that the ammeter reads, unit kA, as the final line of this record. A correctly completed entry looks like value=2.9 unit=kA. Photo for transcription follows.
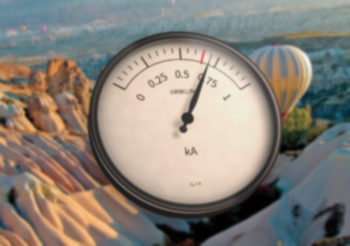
value=0.7 unit=kA
